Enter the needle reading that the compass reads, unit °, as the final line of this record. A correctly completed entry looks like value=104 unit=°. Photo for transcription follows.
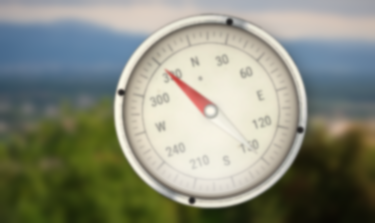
value=330 unit=°
